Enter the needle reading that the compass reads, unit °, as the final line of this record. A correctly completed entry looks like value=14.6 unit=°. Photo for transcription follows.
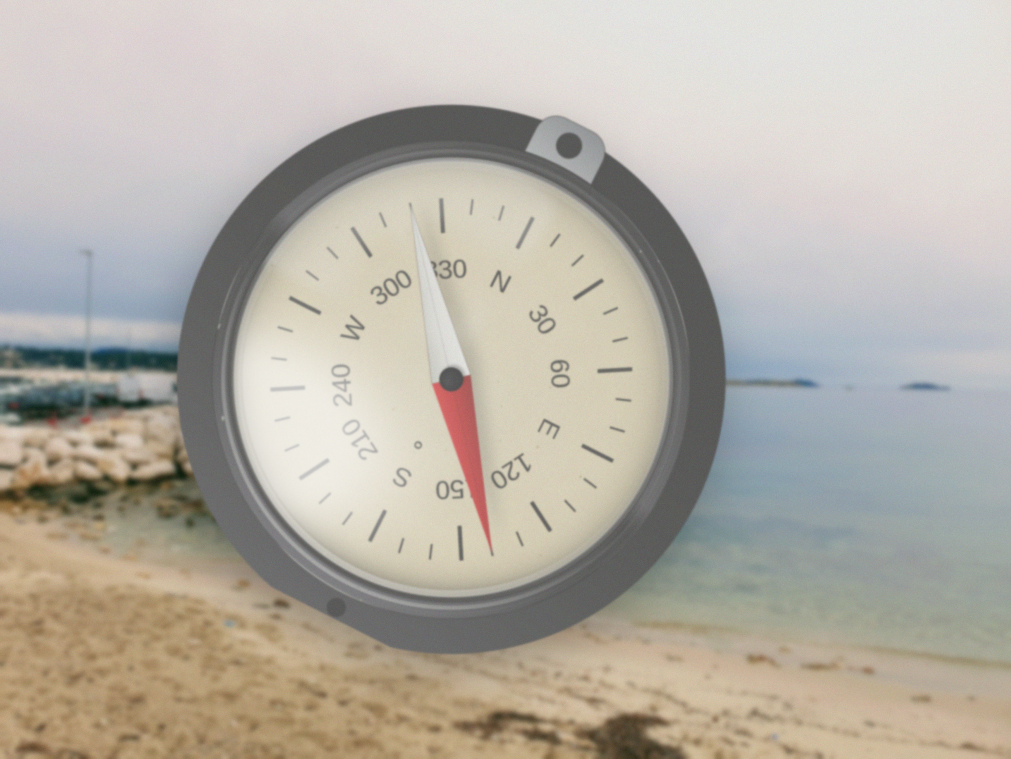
value=140 unit=°
